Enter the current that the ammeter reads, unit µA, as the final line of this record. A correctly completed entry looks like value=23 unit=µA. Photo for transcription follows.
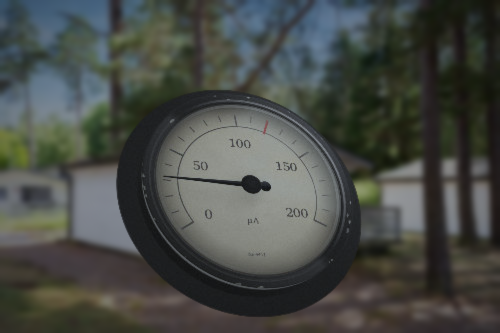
value=30 unit=µA
